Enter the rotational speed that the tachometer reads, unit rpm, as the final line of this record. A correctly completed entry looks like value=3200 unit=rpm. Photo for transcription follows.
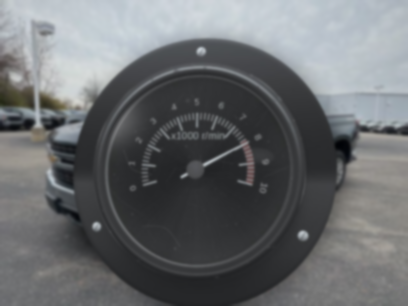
value=8000 unit=rpm
